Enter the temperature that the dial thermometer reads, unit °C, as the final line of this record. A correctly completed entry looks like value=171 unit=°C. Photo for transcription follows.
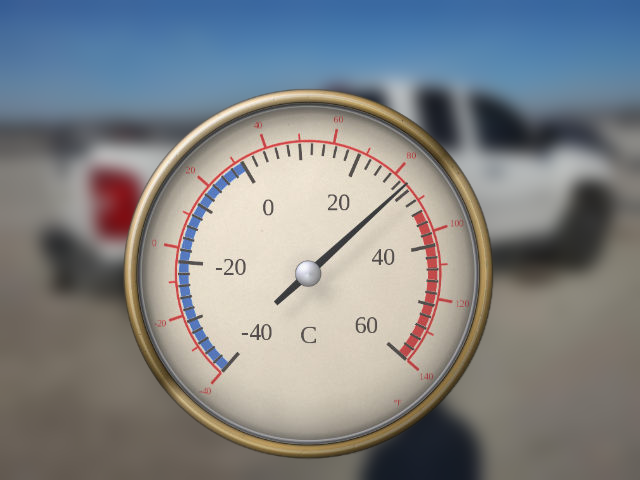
value=29 unit=°C
